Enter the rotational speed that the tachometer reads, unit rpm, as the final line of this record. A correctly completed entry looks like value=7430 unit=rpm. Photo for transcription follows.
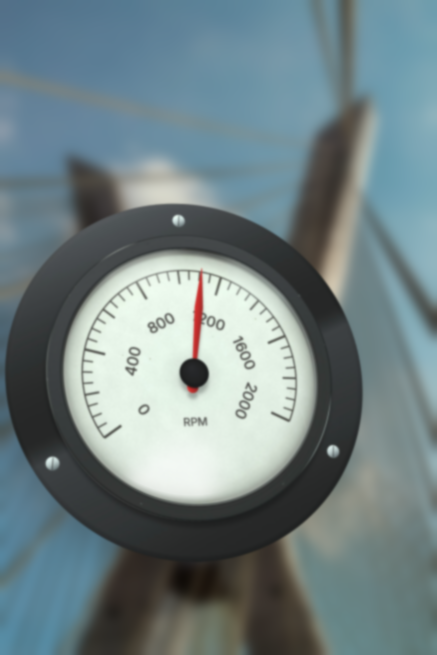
value=1100 unit=rpm
